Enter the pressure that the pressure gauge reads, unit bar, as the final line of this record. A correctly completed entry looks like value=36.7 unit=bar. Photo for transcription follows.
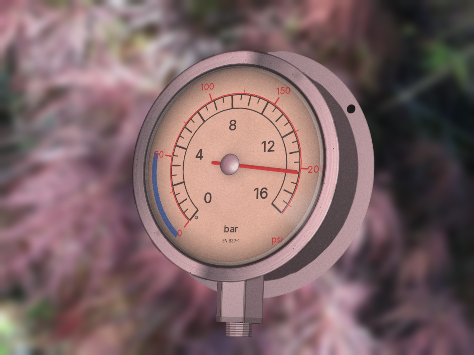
value=14 unit=bar
